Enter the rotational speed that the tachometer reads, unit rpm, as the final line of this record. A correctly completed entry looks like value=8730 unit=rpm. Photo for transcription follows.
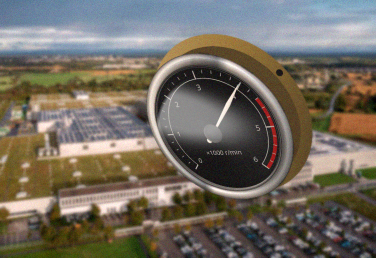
value=4000 unit=rpm
